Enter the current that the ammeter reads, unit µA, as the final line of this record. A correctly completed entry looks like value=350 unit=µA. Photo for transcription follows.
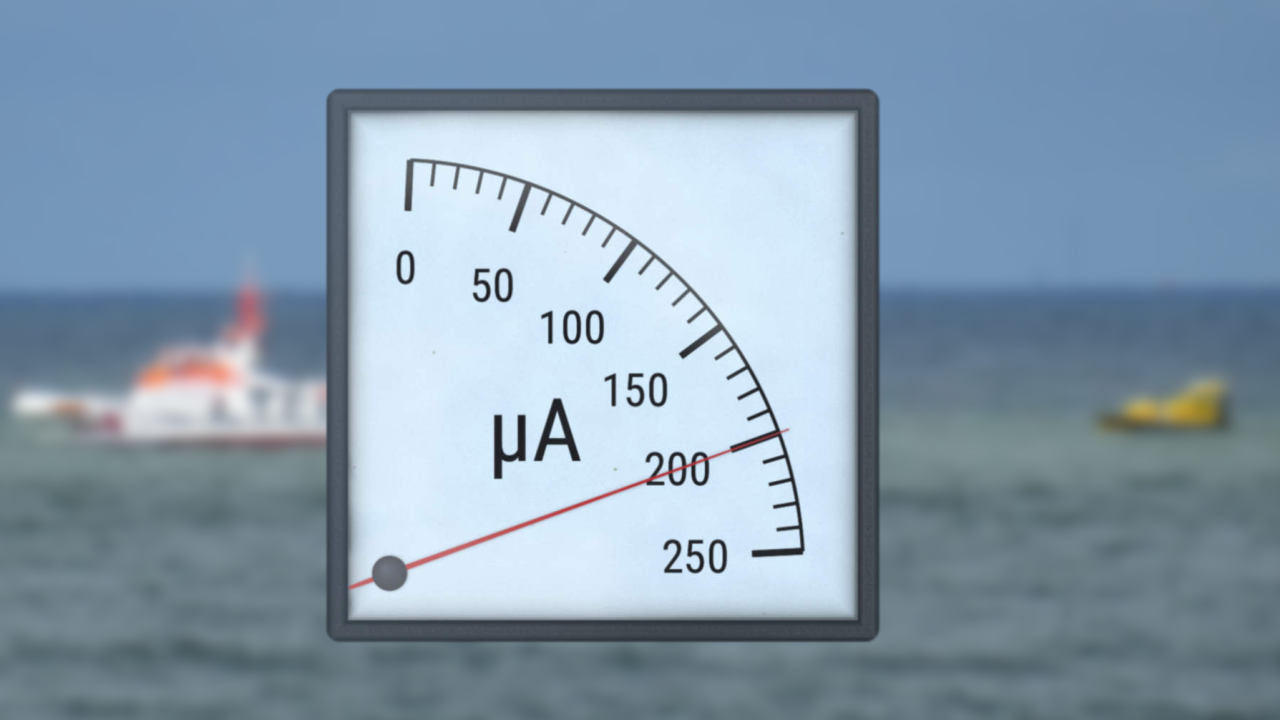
value=200 unit=µA
